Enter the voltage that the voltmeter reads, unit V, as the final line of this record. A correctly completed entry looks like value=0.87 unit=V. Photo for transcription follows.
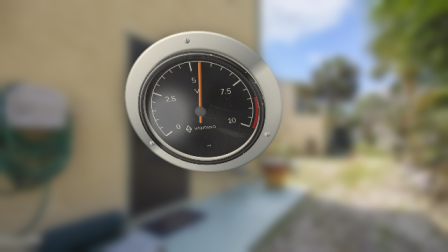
value=5.5 unit=V
